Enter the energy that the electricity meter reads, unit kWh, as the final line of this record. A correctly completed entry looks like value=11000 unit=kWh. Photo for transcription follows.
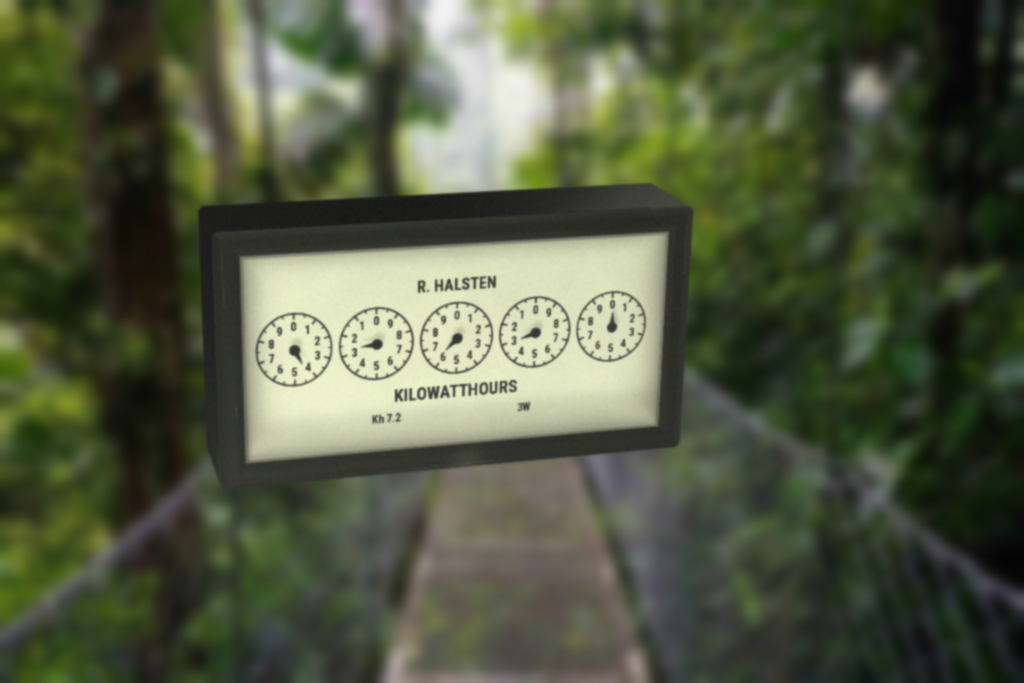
value=42630 unit=kWh
